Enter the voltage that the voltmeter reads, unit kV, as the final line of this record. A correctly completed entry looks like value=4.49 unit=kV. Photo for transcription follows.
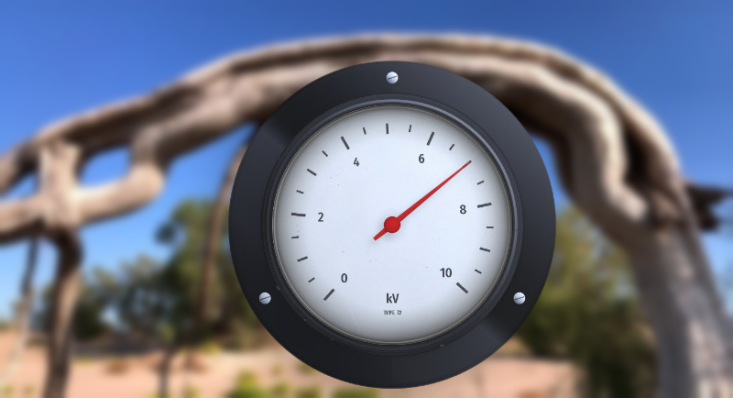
value=7 unit=kV
